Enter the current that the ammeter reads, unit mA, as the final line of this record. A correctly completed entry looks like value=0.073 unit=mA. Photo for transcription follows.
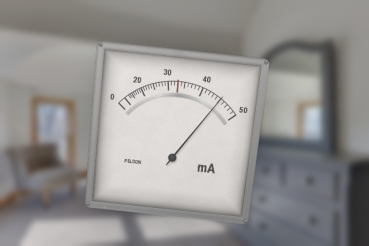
value=45 unit=mA
